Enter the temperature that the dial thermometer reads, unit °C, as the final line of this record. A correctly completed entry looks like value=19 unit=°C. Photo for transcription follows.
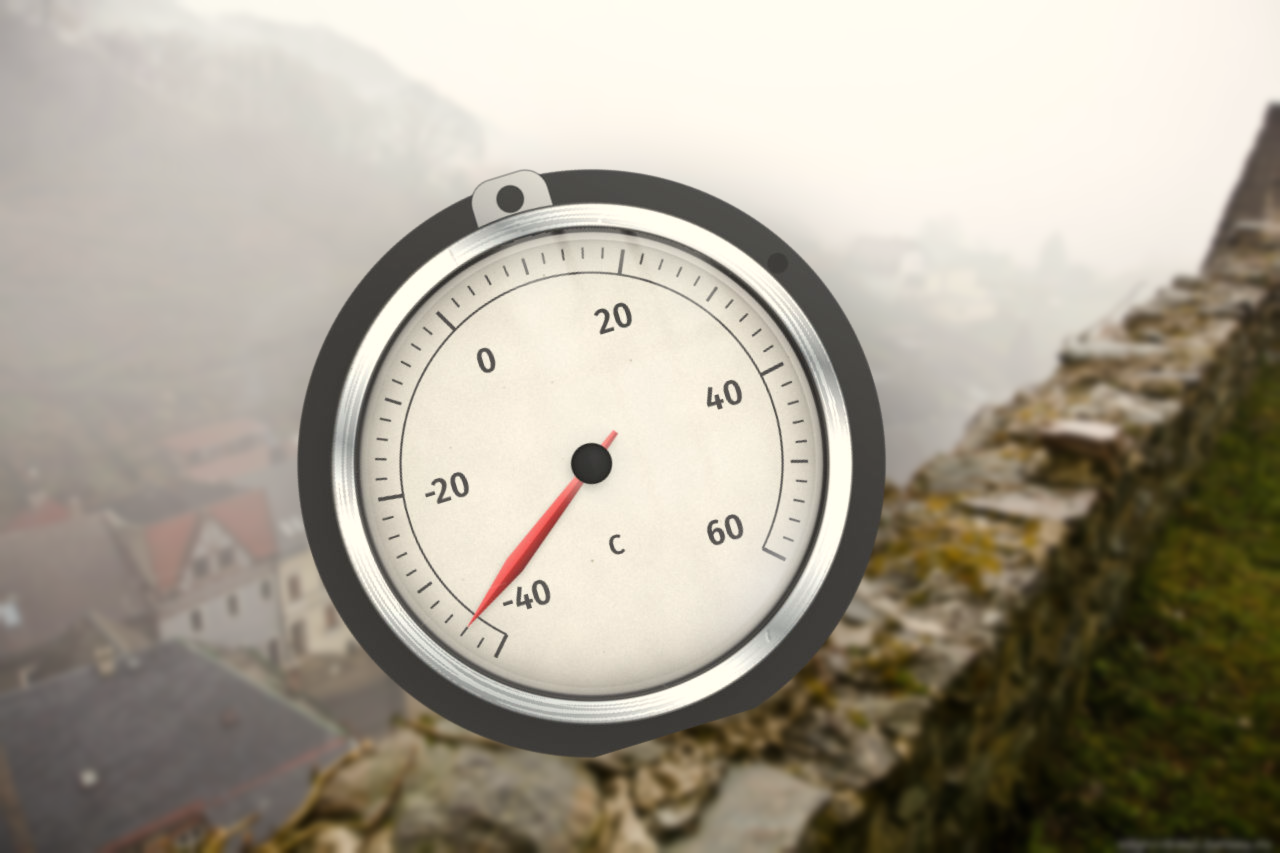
value=-36 unit=°C
